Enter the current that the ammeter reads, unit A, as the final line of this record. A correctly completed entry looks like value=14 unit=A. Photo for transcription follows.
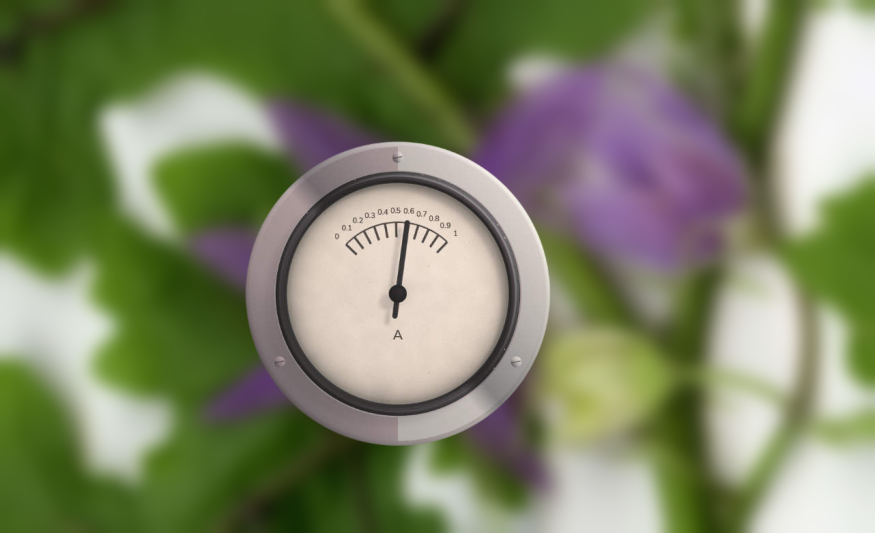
value=0.6 unit=A
